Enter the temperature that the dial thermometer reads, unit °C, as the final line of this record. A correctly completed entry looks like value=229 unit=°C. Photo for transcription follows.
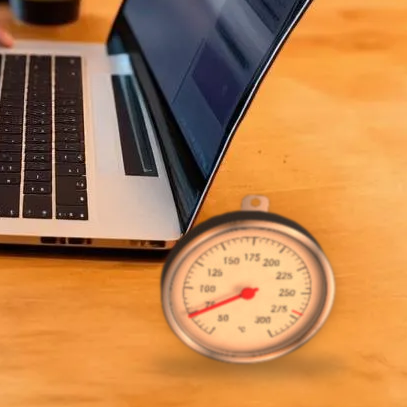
value=75 unit=°C
